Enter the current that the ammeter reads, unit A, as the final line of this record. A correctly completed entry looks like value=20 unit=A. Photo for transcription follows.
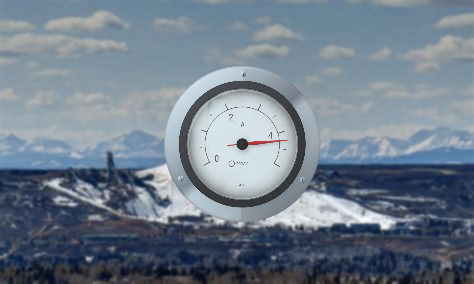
value=4.25 unit=A
